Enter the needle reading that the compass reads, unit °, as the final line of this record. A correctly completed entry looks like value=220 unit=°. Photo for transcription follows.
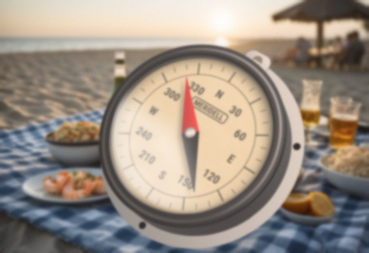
value=320 unit=°
